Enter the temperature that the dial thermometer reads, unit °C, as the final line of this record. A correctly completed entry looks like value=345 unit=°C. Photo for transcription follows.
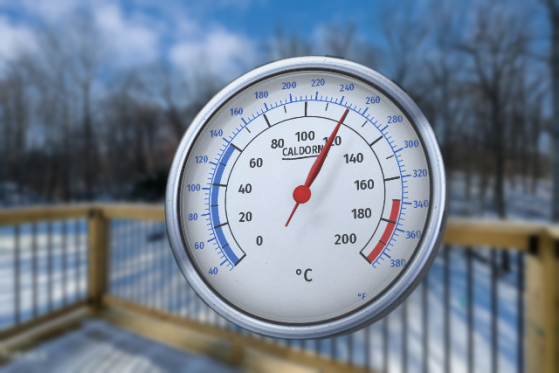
value=120 unit=°C
